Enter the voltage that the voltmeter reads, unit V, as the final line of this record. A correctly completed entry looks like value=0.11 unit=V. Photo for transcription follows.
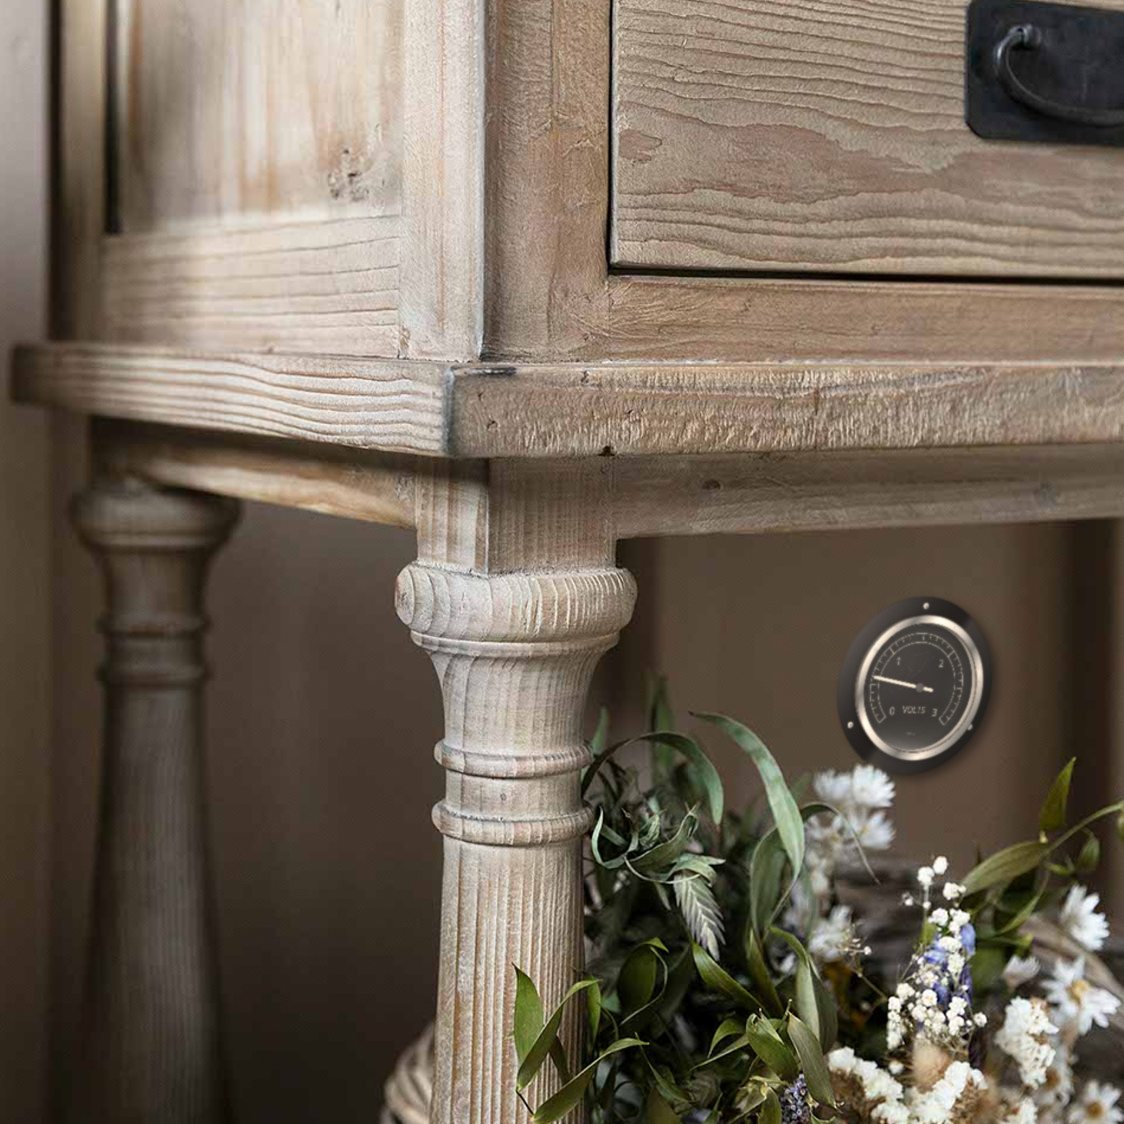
value=0.6 unit=V
